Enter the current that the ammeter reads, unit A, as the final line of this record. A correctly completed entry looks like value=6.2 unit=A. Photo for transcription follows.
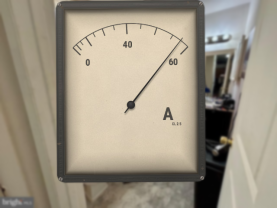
value=57.5 unit=A
